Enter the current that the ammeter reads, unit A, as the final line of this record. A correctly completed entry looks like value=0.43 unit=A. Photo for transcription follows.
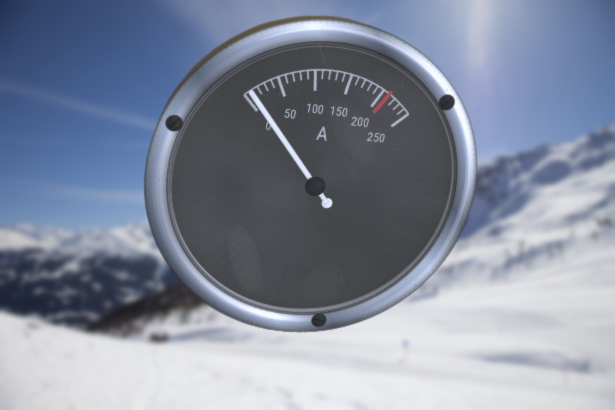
value=10 unit=A
